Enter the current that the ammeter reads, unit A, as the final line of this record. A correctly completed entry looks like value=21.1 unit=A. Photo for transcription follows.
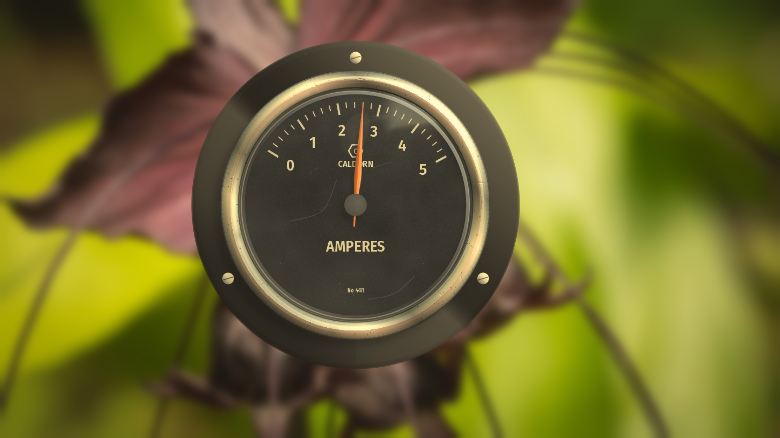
value=2.6 unit=A
